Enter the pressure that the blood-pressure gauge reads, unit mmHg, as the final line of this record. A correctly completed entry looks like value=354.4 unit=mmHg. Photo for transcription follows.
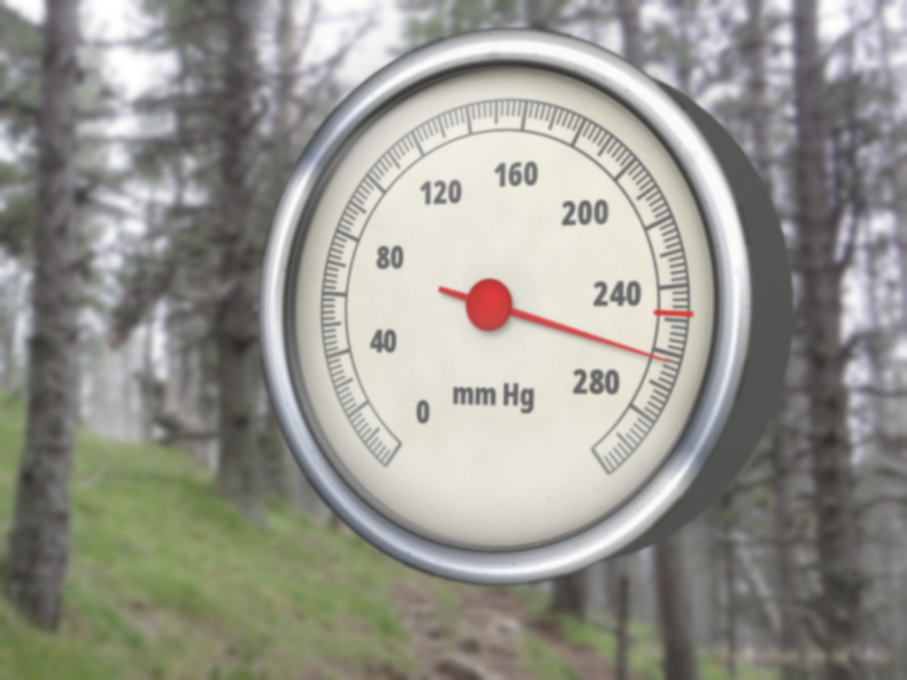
value=262 unit=mmHg
